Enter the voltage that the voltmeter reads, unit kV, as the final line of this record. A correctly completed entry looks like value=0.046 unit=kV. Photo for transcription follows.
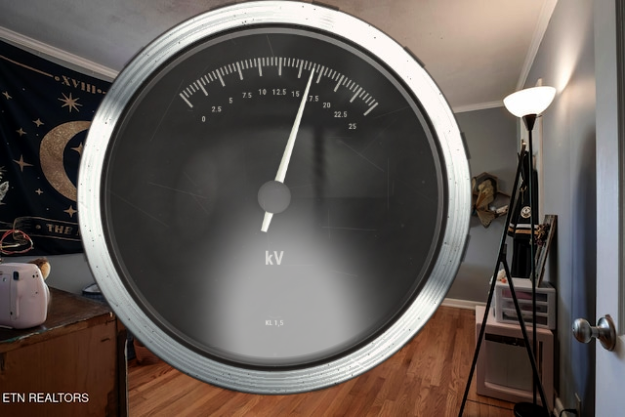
value=16.5 unit=kV
